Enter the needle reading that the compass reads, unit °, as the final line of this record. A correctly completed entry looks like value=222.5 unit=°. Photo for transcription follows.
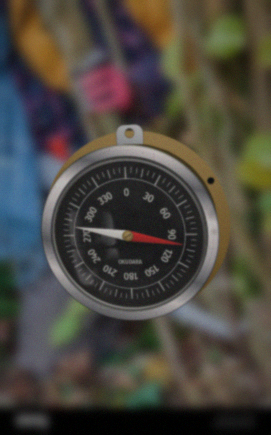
value=100 unit=°
